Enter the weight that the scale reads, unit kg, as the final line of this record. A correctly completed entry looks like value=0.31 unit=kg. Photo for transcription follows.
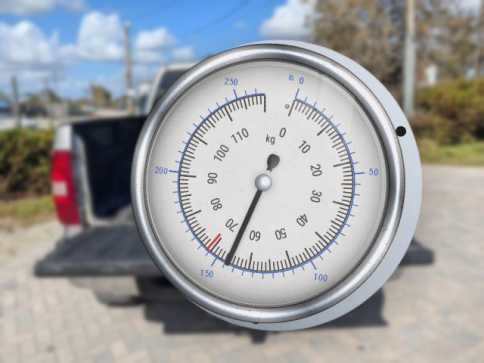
value=65 unit=kg
